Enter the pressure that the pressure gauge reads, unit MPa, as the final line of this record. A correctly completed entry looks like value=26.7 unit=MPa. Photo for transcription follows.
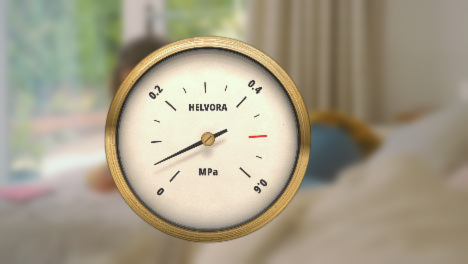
value=0.05 unit=MPa
